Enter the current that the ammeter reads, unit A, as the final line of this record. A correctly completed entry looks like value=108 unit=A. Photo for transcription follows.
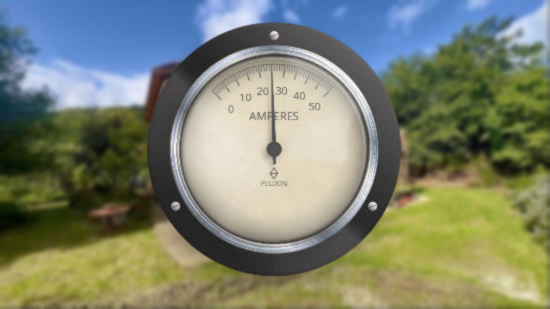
value=25 unit=A
